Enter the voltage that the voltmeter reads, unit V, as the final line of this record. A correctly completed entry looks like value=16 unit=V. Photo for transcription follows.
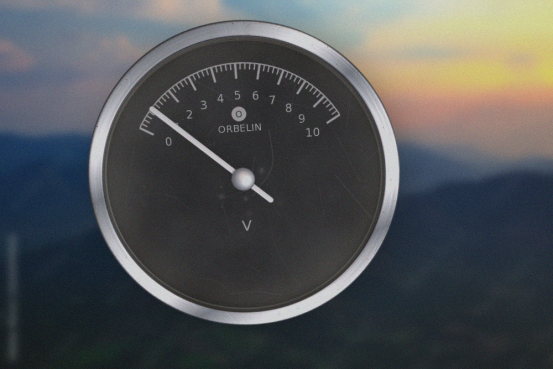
value=1 unit=V
